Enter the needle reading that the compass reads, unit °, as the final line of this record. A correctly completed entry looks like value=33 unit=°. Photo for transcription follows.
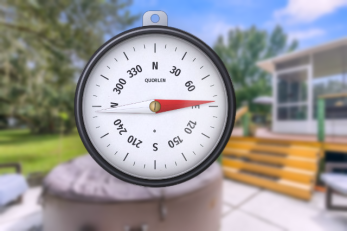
value=85 unit=°
